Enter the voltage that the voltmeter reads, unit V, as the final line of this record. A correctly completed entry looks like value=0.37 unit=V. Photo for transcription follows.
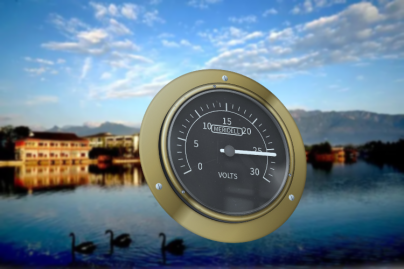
value=26 unit=V
